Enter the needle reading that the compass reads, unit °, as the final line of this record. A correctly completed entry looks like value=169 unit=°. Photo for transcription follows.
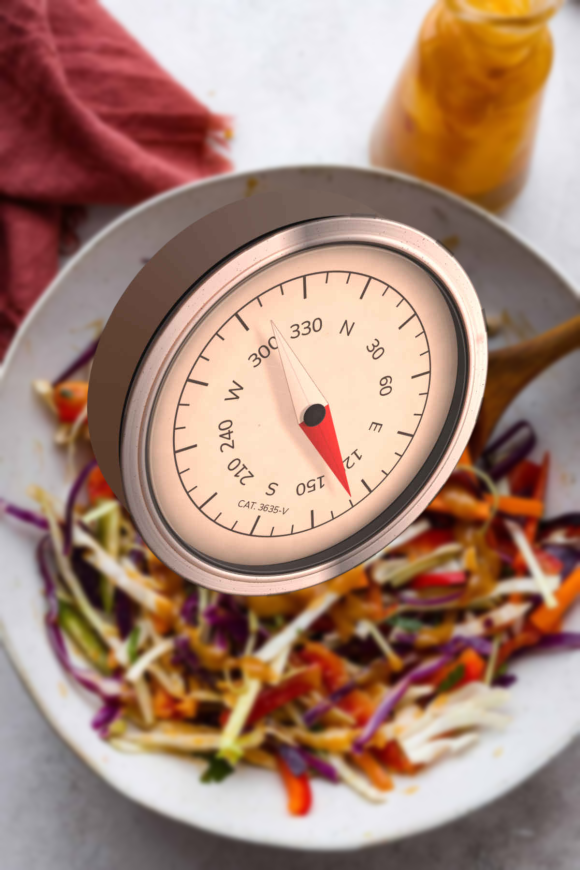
value=130 unit=°
